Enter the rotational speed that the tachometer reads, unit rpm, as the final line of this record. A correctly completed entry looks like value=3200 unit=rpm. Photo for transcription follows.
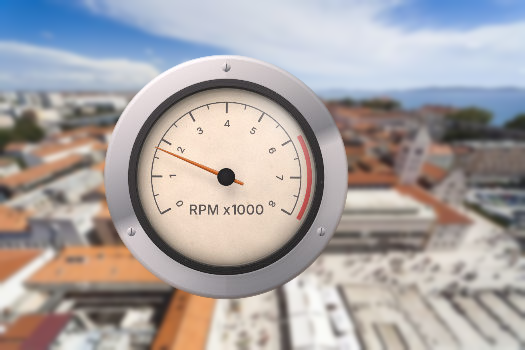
value=1750 unit=rpm
